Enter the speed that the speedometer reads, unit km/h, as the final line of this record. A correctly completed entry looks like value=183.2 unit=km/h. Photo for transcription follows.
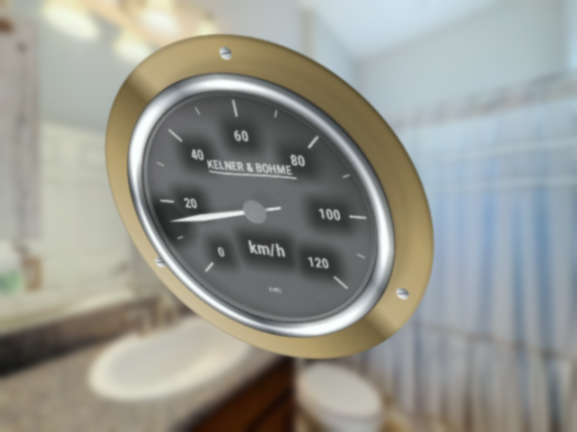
value=15 unit=km/h
